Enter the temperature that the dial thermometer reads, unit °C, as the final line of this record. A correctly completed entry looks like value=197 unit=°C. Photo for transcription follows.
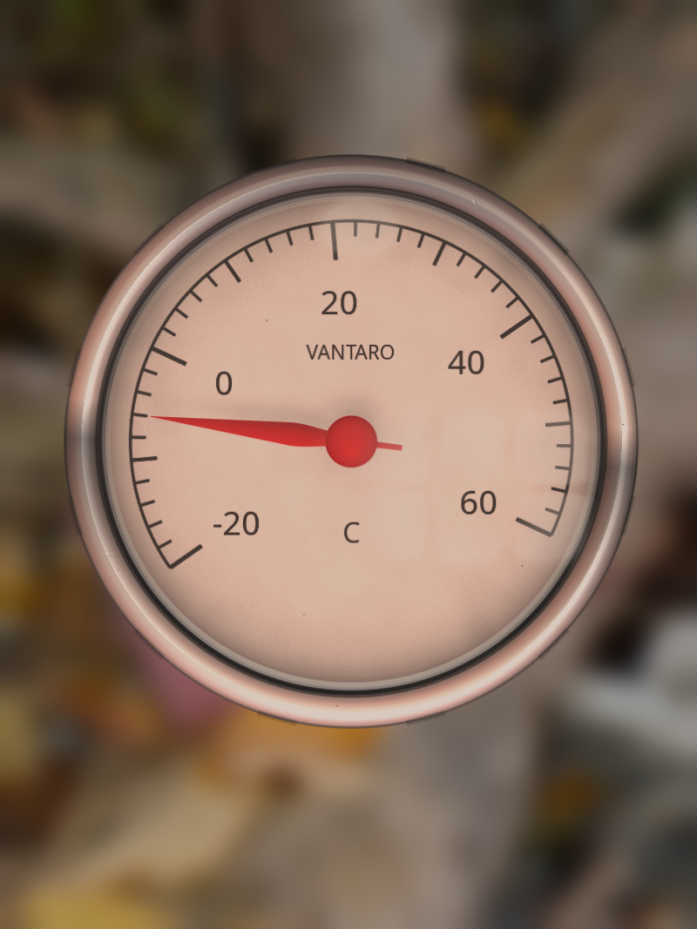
value=-6 unit=°C
